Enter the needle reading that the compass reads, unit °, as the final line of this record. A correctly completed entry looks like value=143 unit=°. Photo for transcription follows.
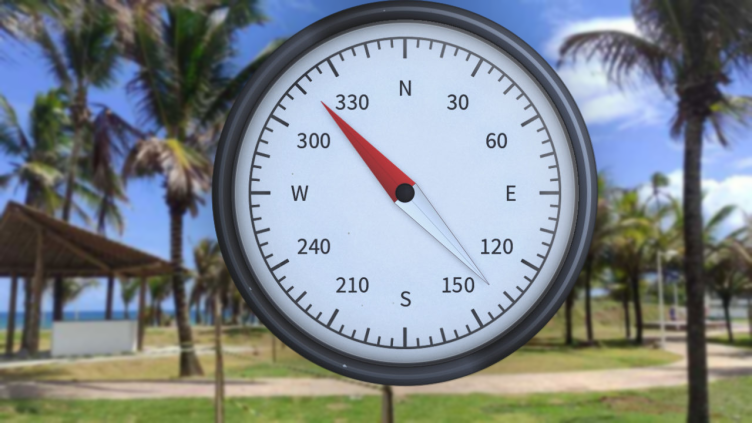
value=317.5 unit=°
